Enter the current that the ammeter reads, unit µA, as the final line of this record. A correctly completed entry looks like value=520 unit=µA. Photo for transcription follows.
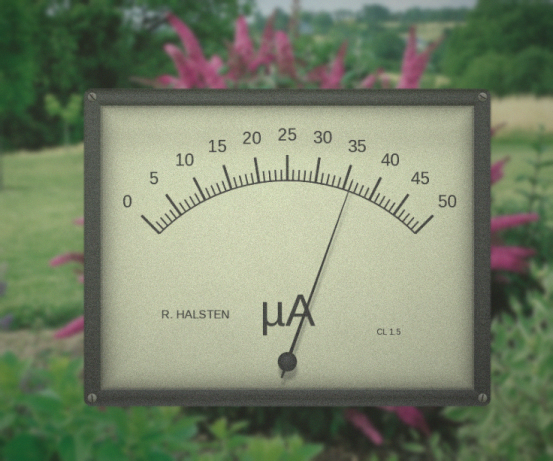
value=36 unit=µA
